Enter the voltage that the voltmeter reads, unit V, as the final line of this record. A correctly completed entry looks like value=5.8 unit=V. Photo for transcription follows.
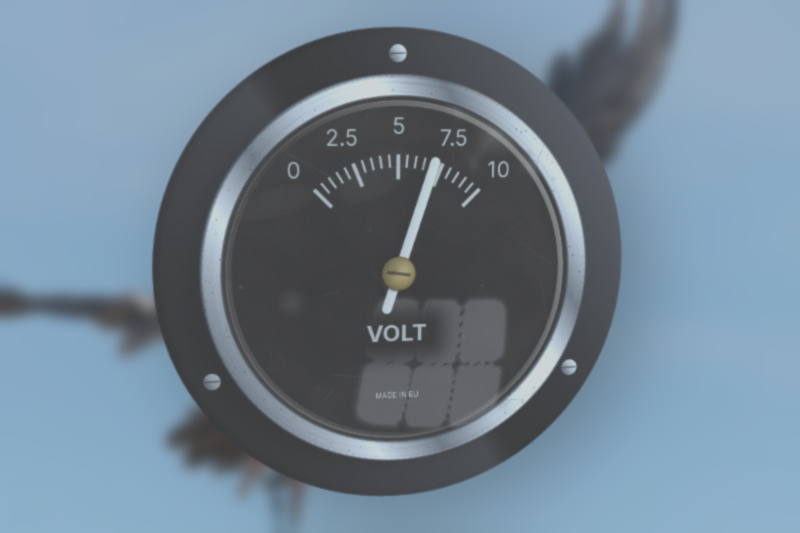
value=7 unit=V
